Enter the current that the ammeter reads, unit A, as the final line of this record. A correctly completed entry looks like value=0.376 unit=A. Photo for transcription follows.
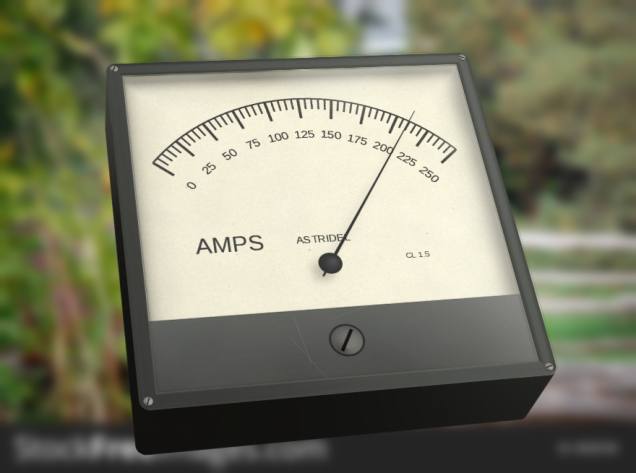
value=210 unit=A
